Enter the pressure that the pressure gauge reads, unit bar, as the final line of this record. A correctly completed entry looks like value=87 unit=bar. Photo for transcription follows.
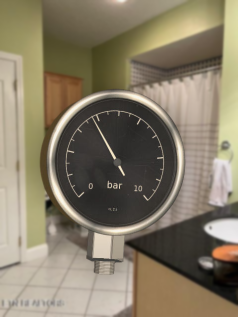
value=3.75 unit=bar
